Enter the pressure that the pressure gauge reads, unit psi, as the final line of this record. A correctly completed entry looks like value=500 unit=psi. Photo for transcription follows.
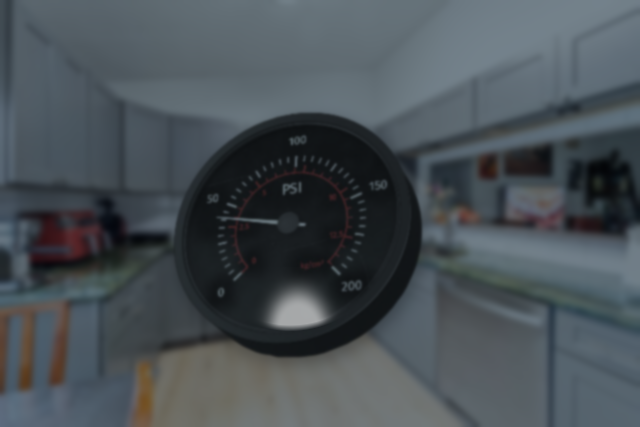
value=40 unit=psi
